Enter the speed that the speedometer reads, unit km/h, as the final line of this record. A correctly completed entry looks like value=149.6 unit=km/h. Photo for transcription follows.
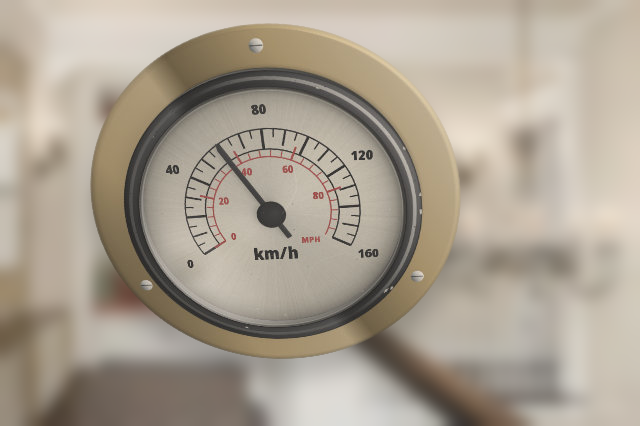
value=60 unit=km/h
